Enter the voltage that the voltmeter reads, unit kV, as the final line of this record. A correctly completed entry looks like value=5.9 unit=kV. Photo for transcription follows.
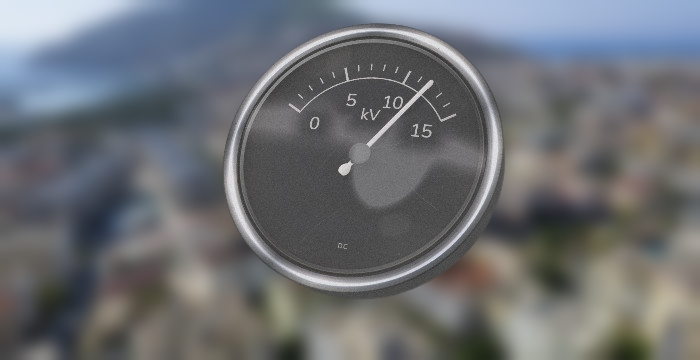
value=12 unit=kV
